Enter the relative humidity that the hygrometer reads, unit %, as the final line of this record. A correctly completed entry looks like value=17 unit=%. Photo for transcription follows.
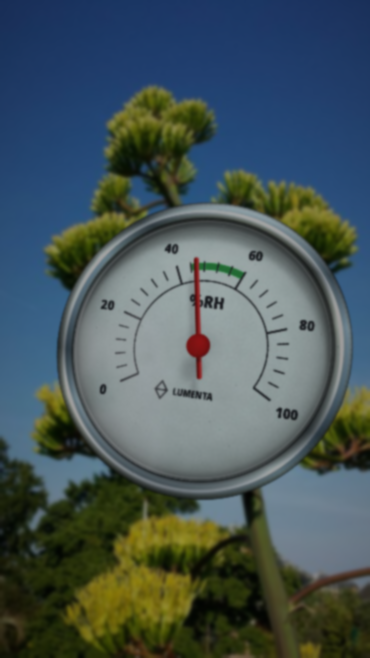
value=46 unit=%
